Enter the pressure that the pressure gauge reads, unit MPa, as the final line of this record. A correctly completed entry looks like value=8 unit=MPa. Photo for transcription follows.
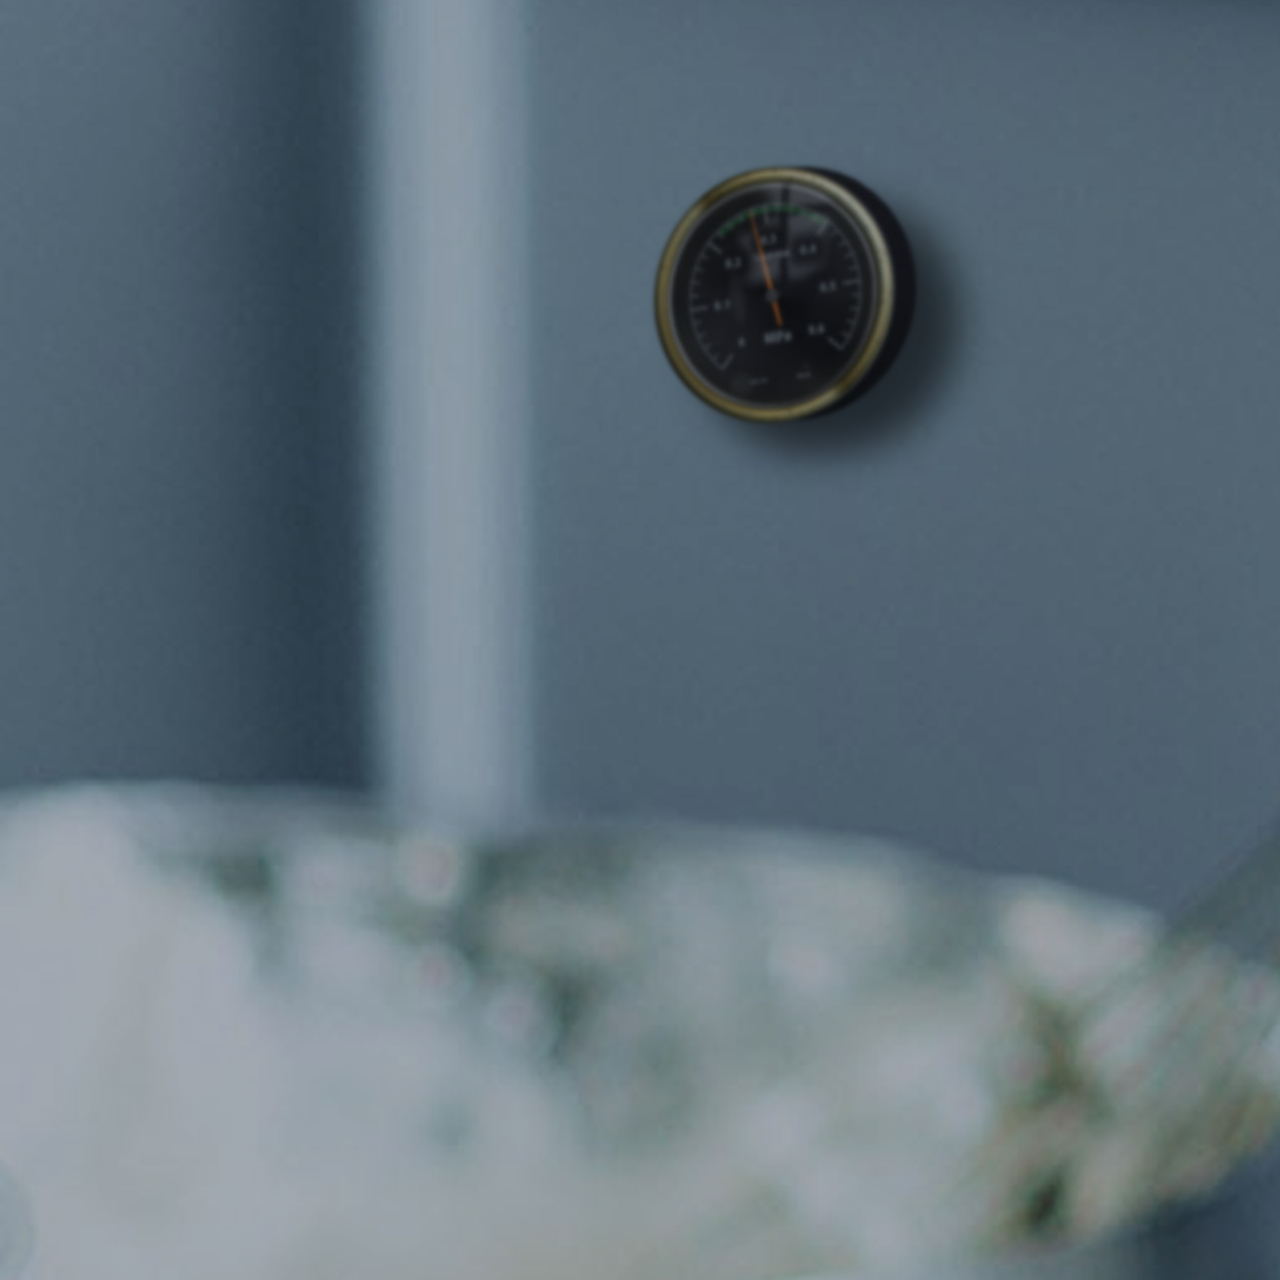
value=0.28 unit=MPa
